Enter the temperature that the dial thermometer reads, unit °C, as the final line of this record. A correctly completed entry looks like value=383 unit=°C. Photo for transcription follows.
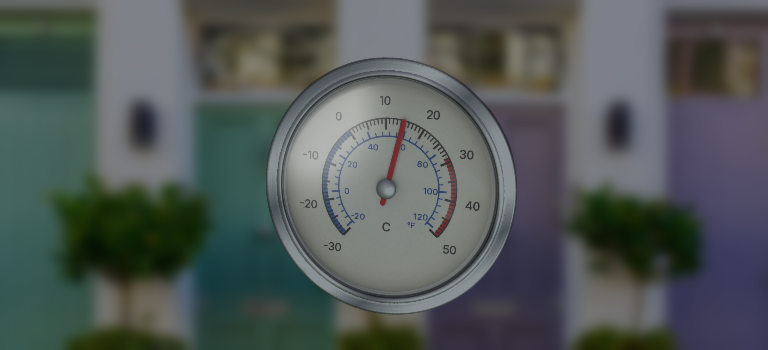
value=15 unit=°C
